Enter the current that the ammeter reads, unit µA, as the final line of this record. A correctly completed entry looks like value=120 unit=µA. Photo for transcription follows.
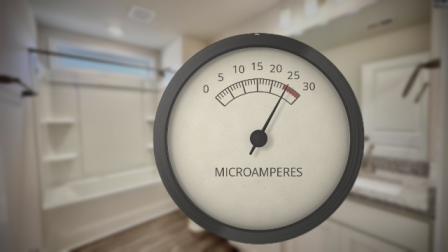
value=25 unit=µA
